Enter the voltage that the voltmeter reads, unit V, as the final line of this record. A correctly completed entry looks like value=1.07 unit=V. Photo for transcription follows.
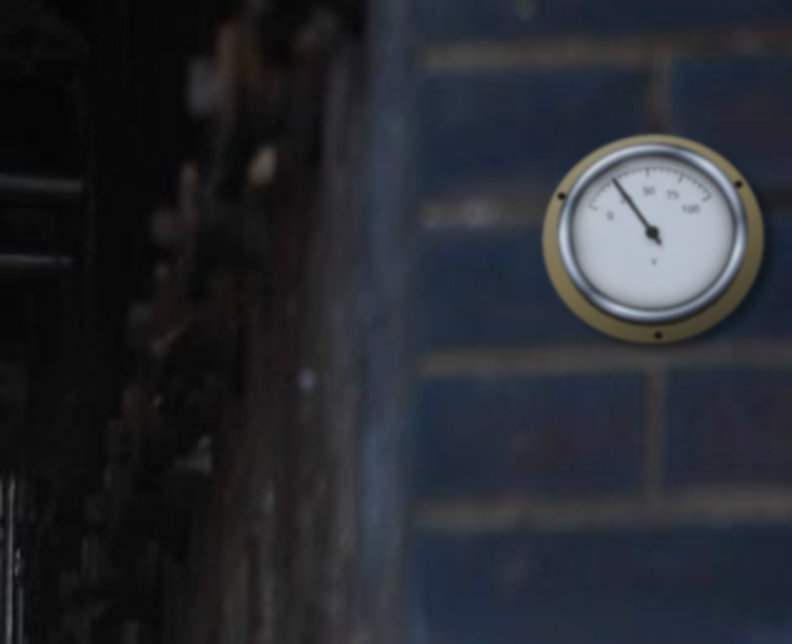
value=25 unit=V
